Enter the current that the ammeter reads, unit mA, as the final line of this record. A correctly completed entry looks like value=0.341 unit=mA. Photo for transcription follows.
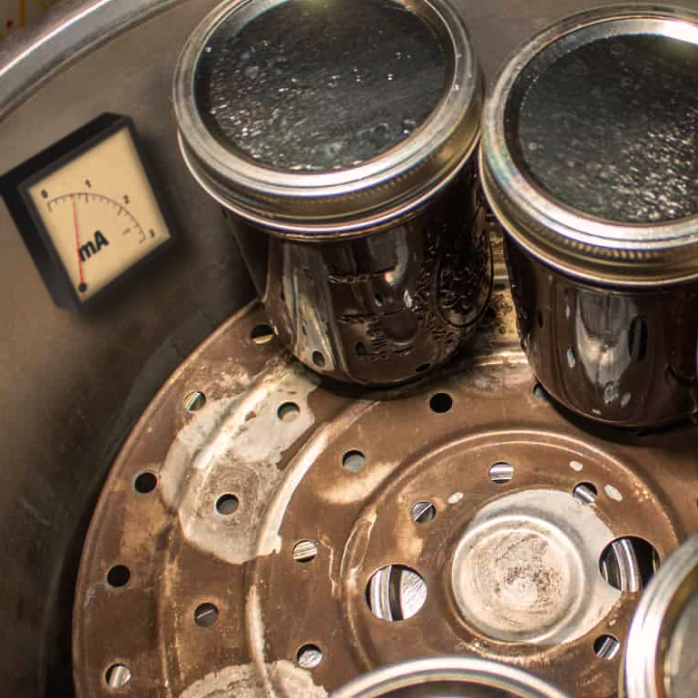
value=0.6 unit=mA
